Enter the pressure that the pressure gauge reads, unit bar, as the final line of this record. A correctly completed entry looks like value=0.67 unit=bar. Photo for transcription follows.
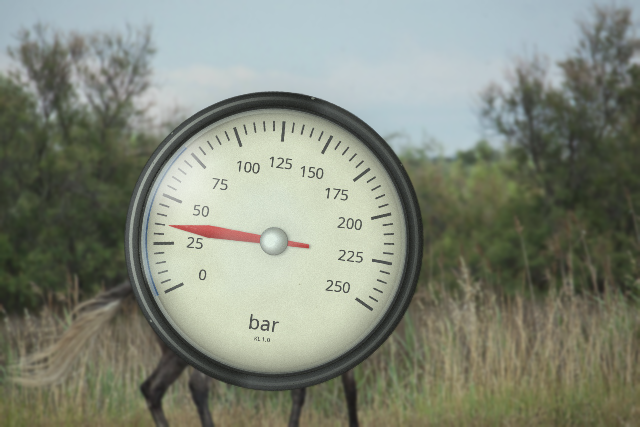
value=35 unit=bar
